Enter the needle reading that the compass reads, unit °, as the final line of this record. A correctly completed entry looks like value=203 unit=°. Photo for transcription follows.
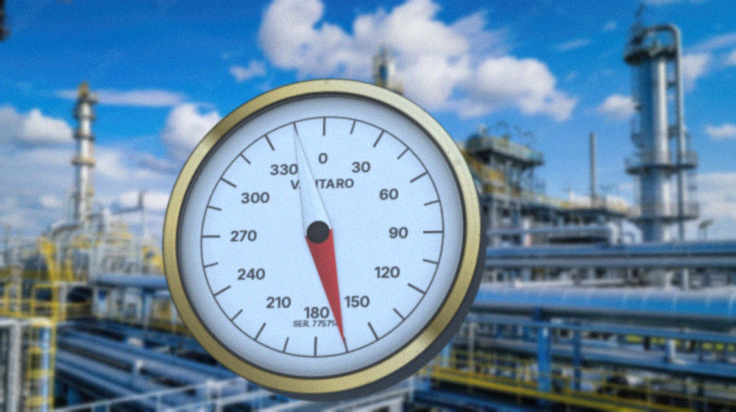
value=165 unit=°
